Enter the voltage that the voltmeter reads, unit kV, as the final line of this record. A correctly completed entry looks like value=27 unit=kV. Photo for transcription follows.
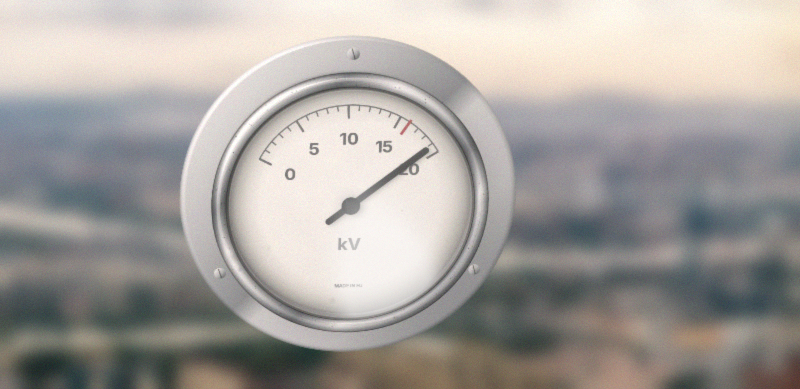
value=19 unit=kV
